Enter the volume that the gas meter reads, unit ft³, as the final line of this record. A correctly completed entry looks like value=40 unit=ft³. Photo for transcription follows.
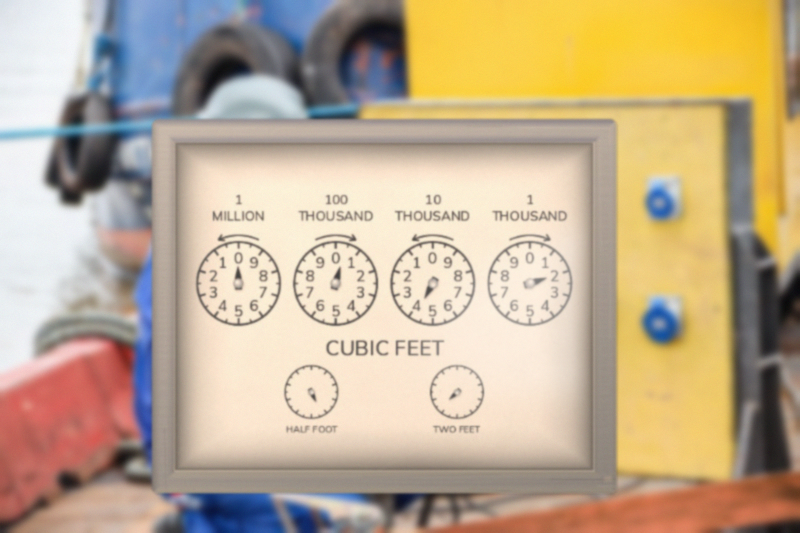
value=4200 unit=ft³
